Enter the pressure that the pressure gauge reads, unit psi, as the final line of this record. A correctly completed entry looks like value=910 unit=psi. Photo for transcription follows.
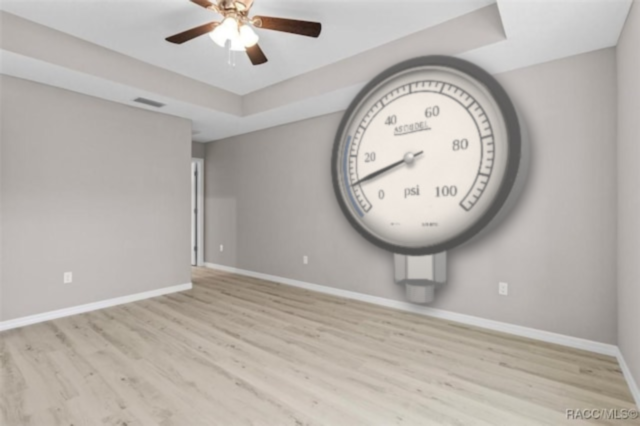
value=10 unit=psi
